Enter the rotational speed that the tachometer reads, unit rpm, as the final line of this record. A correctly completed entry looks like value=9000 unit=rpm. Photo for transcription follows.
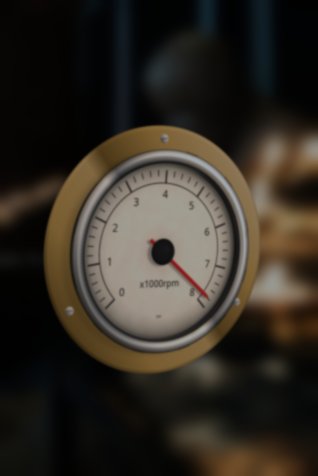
value=7800 unit=rpm
